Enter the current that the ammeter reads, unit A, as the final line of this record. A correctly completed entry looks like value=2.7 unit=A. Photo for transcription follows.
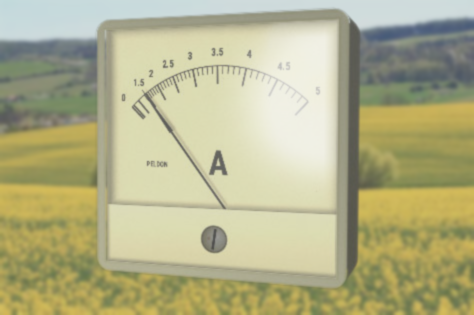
value=1.5 unit=A
